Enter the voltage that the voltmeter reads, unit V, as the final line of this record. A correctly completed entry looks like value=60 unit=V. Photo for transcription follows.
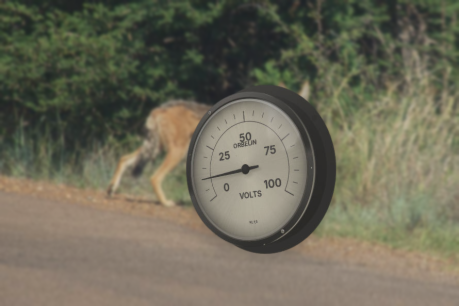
value=10 unit=V
